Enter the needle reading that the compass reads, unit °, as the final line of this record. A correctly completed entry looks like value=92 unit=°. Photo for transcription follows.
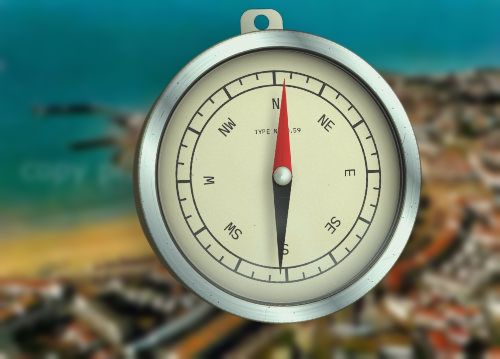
value=5 unit=°
